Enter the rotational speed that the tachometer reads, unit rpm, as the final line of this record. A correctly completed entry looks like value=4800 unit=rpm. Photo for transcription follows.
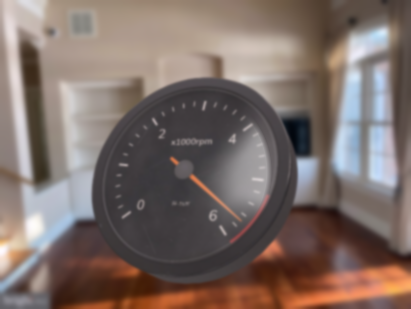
value=5700 unit=rpm
